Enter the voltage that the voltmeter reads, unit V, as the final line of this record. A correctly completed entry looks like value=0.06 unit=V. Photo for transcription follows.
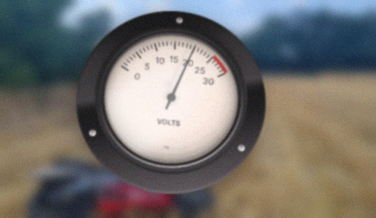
value=20 unit=V
